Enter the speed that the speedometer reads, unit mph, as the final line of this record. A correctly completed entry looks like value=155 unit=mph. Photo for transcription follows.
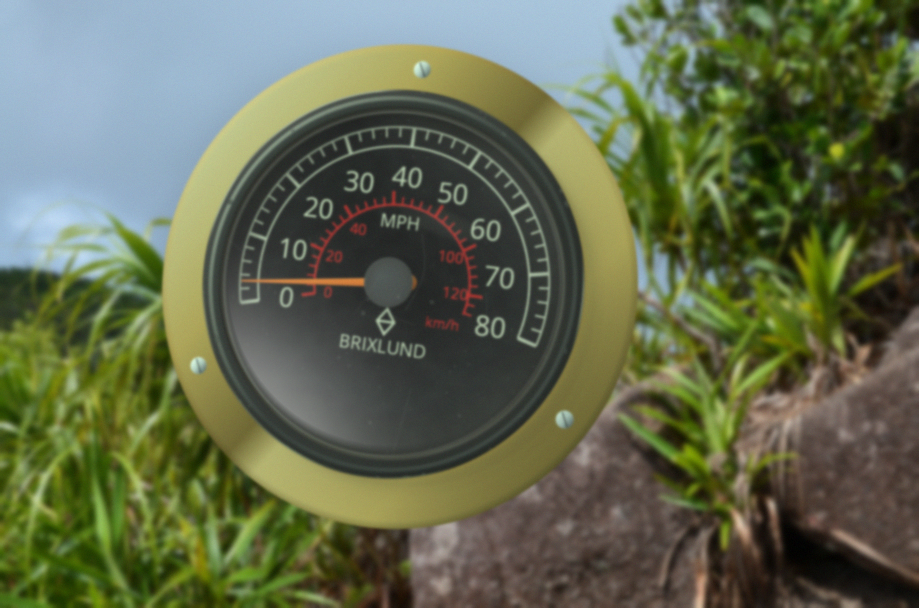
value=3 unit=mph
